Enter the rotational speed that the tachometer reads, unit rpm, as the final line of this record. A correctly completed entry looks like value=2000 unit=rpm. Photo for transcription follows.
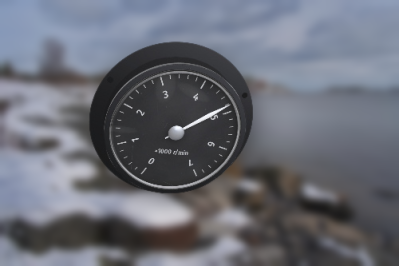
value=4800 unit=rpm
